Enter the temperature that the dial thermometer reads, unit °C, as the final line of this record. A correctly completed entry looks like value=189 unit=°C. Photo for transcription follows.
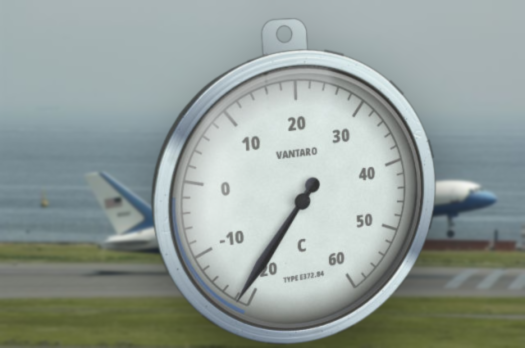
value=-18 unit=°C
